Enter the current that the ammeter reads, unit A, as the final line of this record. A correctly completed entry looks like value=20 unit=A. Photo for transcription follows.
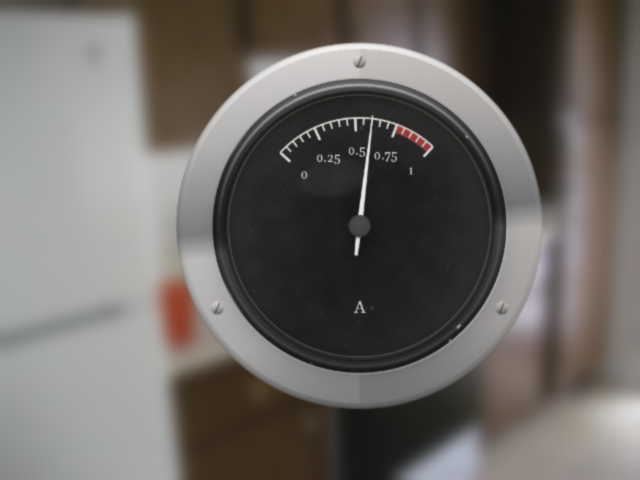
value=0.6 unit=A
